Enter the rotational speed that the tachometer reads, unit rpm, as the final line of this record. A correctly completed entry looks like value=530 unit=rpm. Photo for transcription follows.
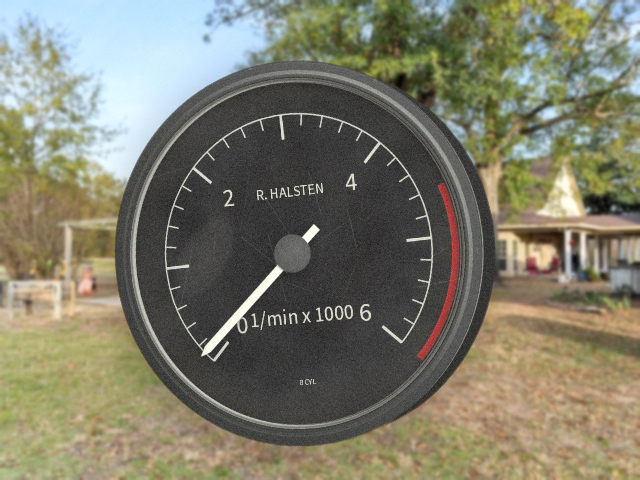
value=100 unit=rpm
